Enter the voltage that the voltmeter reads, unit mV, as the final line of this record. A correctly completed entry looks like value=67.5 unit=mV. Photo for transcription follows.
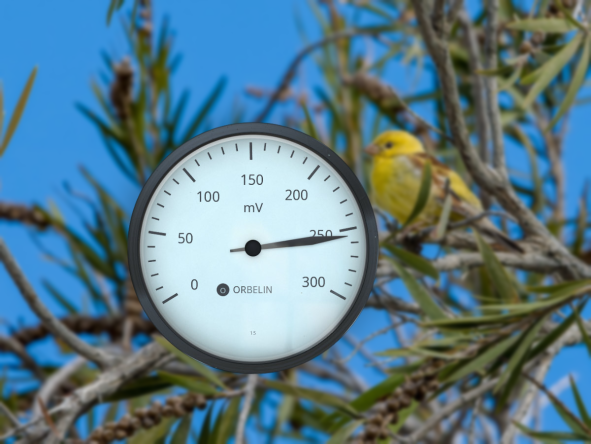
value=255 unit=mV
